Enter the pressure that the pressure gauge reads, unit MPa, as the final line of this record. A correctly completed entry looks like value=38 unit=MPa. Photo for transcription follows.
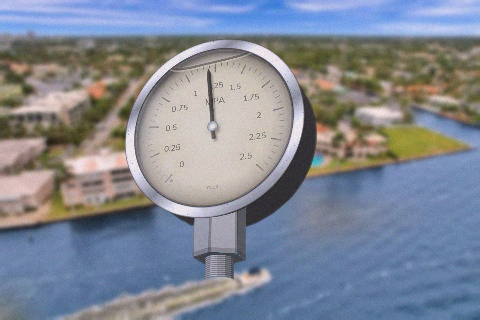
value=1.2 unit=MPa
